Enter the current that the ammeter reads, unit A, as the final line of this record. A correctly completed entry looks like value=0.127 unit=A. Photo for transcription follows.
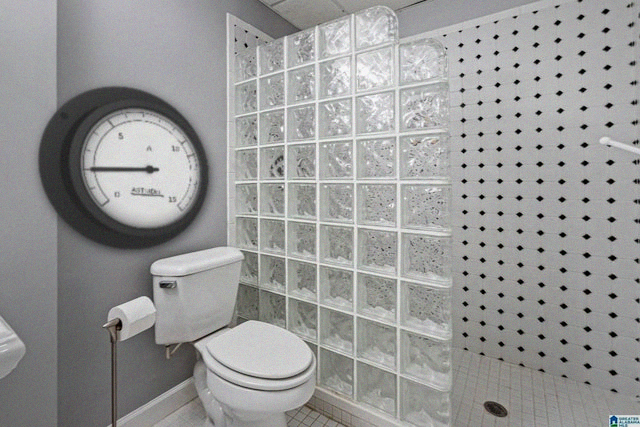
value=2 unit=A
